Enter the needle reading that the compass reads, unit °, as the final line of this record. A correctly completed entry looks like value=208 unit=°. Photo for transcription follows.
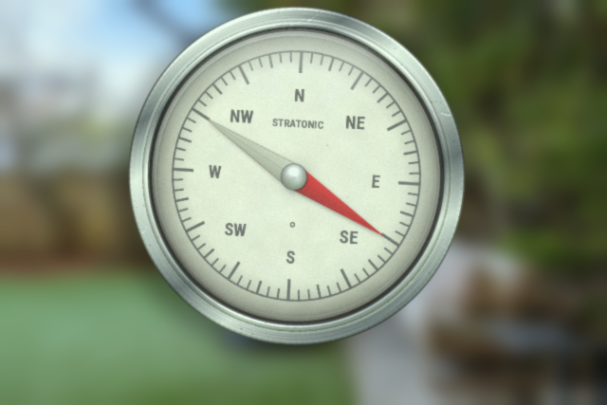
value=120 unit=°
